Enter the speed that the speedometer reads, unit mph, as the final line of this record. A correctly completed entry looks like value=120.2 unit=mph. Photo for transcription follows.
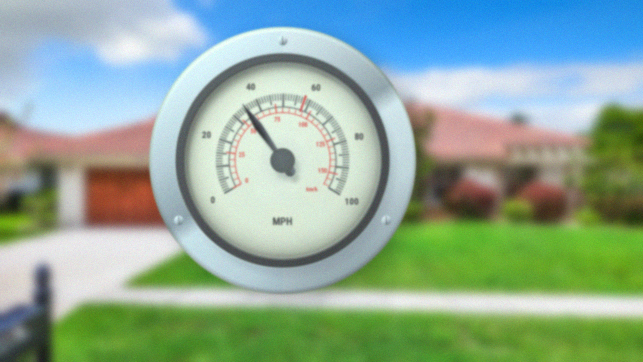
value=35 unit=mph
